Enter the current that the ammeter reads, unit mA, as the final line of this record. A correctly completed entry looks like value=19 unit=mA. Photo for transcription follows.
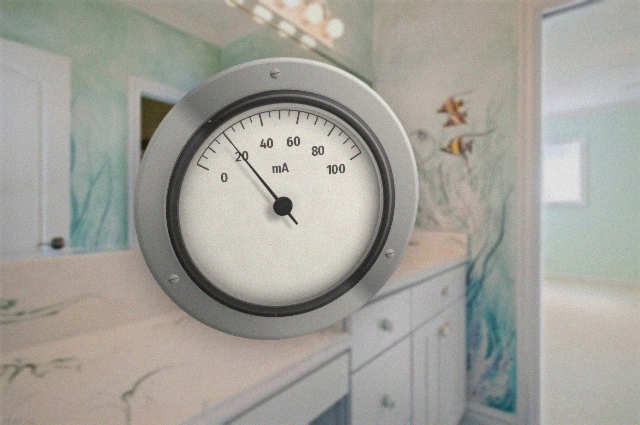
value=20 unit=mA
